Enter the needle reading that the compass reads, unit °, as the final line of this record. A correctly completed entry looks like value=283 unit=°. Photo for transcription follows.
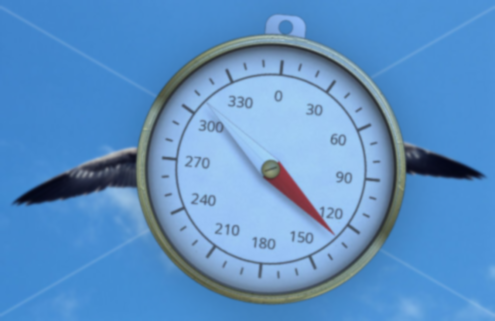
value=130 unit=°
